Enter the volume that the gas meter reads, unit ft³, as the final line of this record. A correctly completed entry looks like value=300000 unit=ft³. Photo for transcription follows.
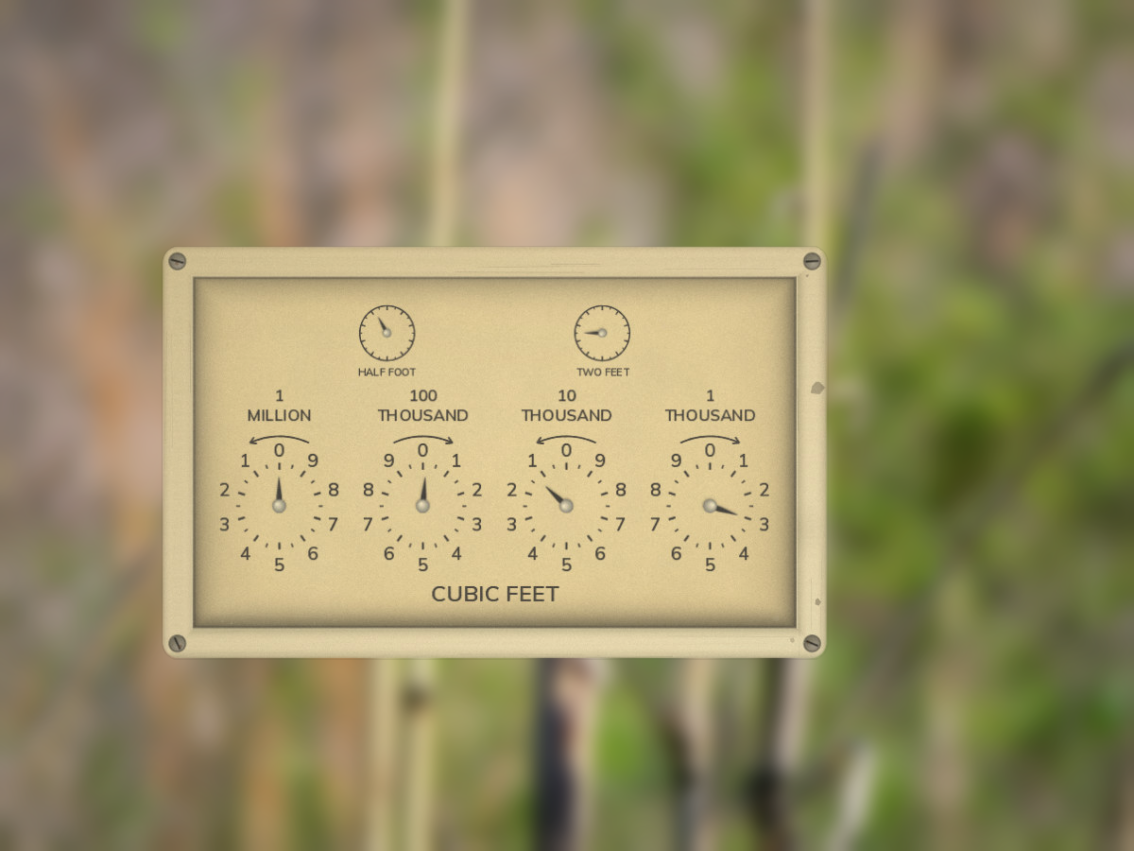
value=1300 unit=ft³
